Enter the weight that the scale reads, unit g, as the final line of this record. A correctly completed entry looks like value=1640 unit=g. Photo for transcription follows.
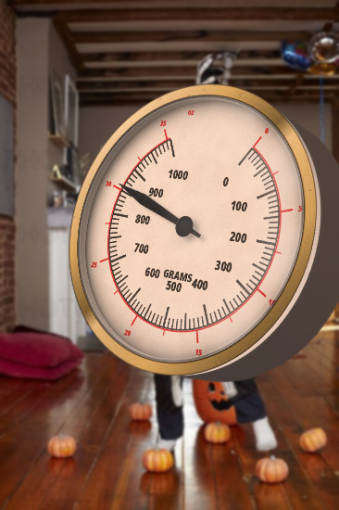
value=860 unit=g
